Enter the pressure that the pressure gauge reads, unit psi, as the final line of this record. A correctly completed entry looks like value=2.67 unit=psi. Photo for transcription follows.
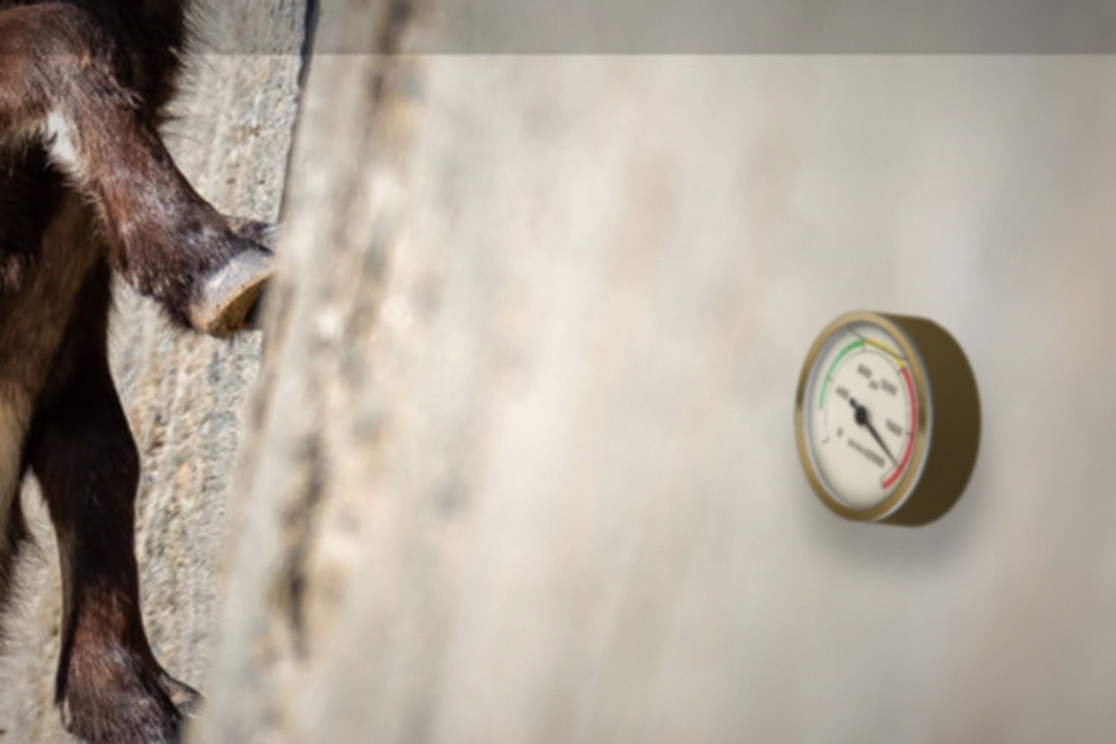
value=1800 unit=psi
